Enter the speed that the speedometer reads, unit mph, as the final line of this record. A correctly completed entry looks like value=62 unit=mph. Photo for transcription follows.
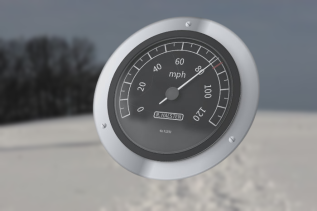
value=82.5 unit=mph
